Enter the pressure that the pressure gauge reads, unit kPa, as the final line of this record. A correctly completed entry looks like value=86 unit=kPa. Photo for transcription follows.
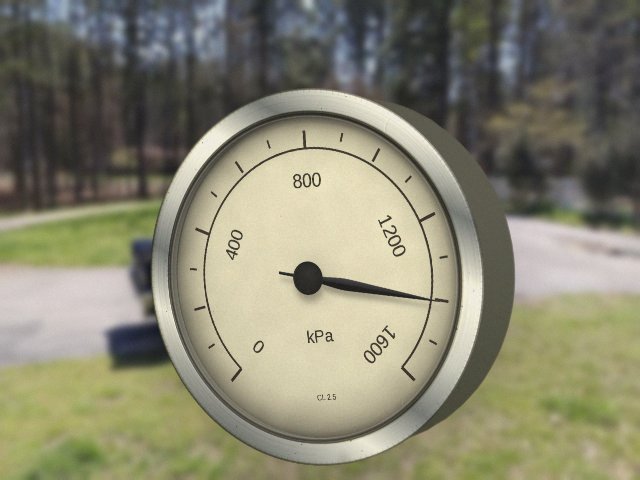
value=1400 unit=kPa
